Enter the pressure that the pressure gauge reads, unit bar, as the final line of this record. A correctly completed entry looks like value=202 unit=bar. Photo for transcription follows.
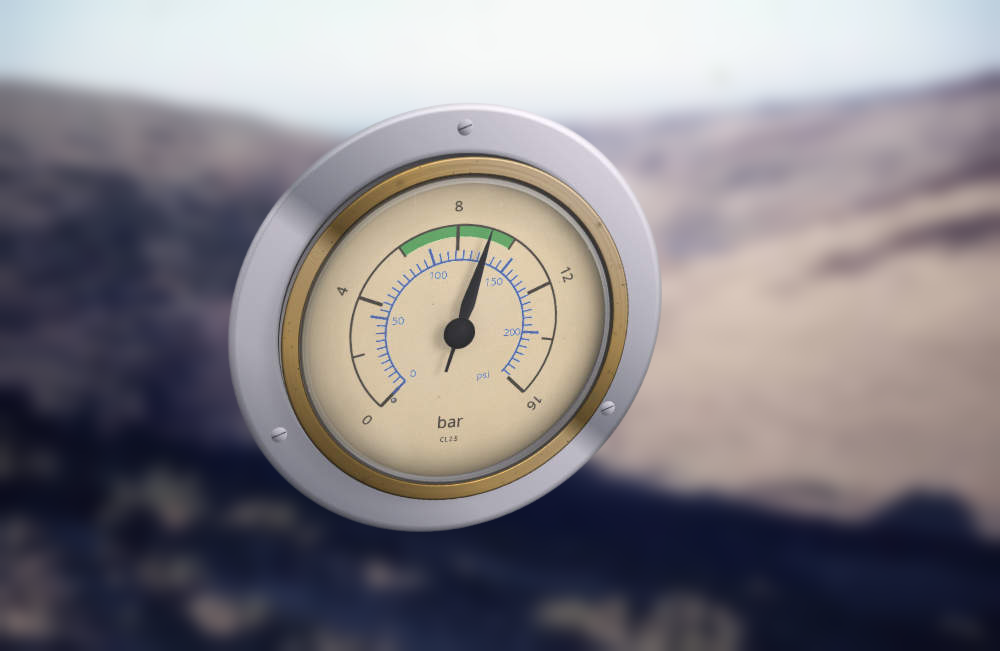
value=9 unit=bar
